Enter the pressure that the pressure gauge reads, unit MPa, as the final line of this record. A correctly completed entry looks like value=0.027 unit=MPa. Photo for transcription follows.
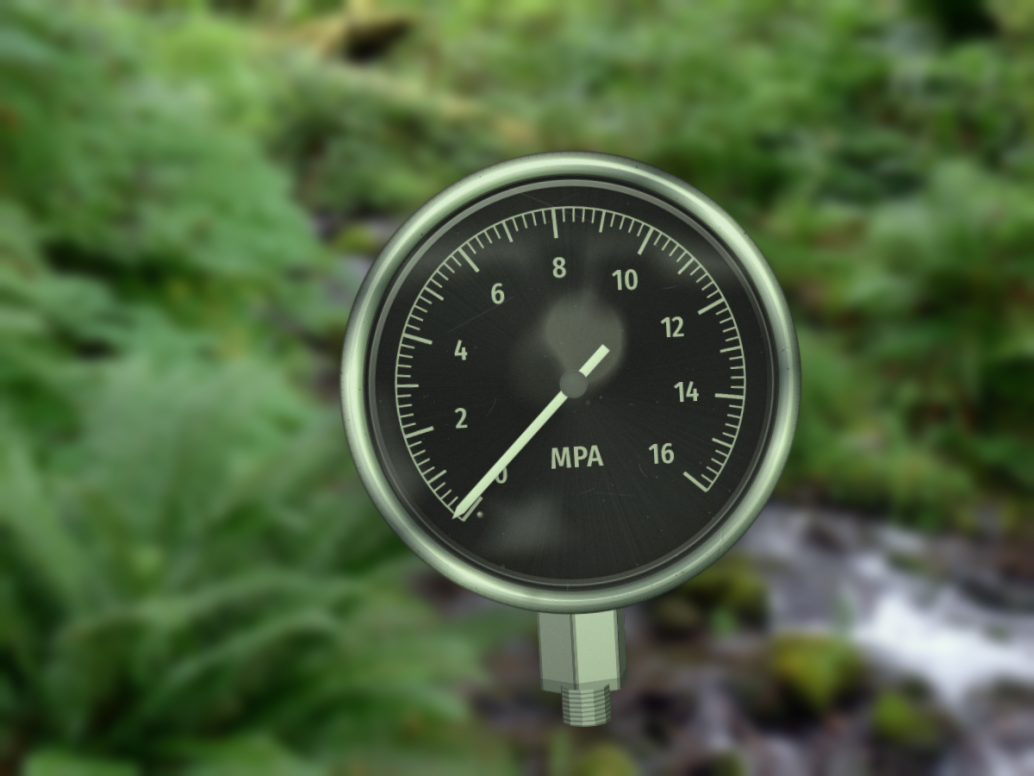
value=0.2 unit=MPa
